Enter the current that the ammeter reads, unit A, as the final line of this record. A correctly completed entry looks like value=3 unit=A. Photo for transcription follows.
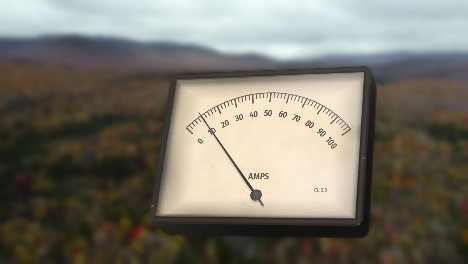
value=10 unit=A
